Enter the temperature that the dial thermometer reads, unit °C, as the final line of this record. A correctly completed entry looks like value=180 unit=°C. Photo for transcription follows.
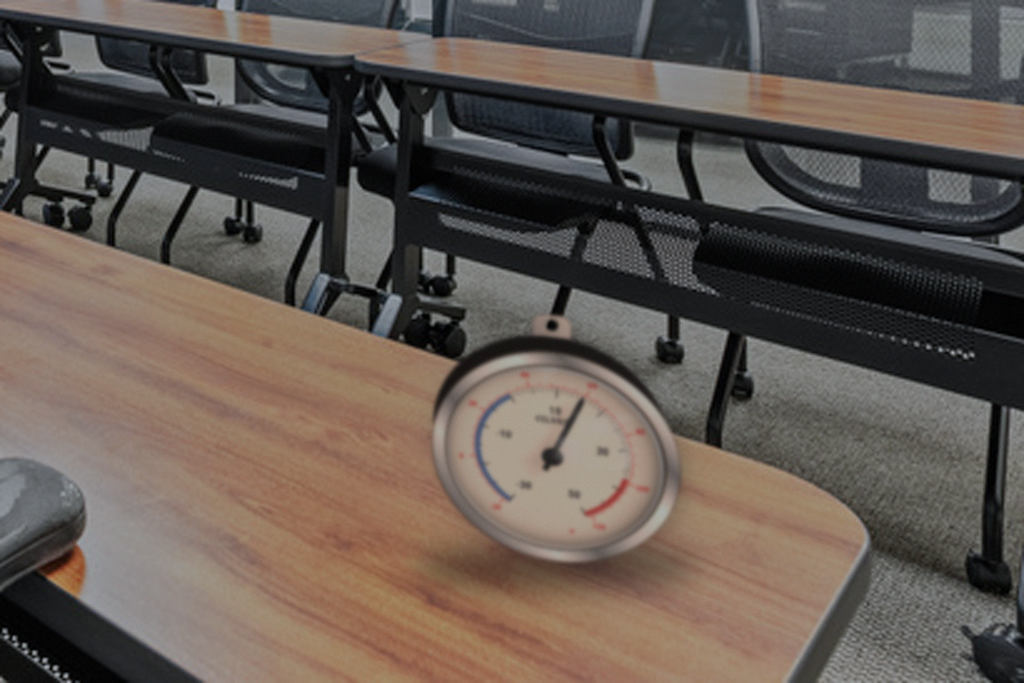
value=15 unit=°C
